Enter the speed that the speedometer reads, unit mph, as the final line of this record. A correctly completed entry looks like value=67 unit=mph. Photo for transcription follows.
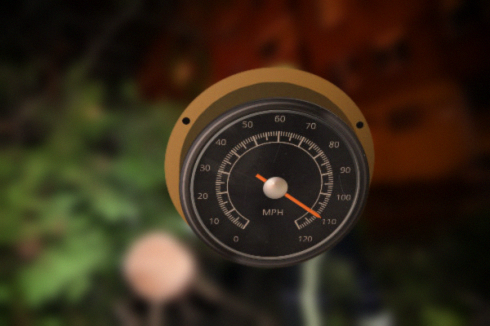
value=110 unit=mph
